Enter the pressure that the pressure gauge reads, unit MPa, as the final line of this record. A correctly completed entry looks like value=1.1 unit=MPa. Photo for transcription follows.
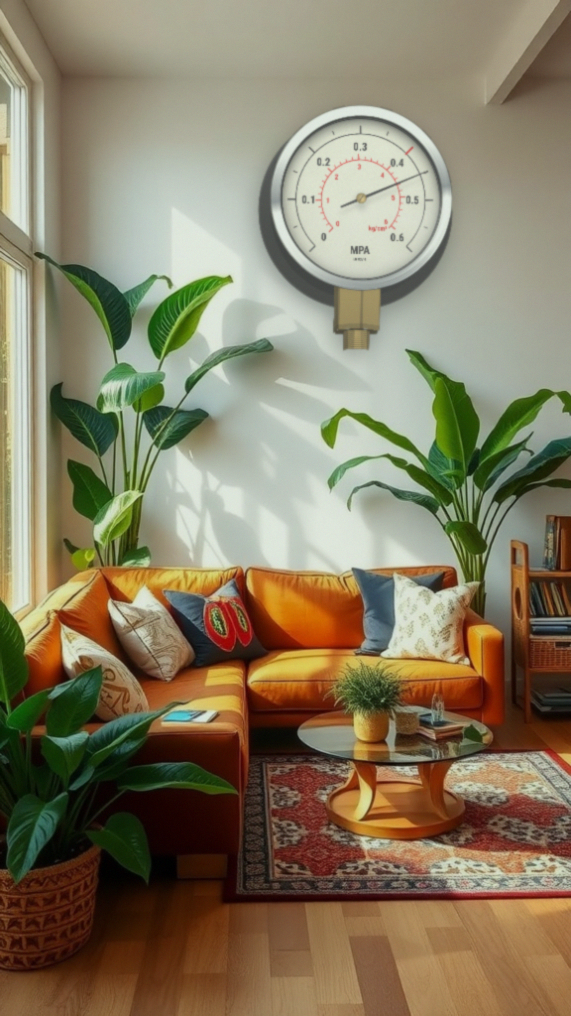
value=0.45 unit=MPa
